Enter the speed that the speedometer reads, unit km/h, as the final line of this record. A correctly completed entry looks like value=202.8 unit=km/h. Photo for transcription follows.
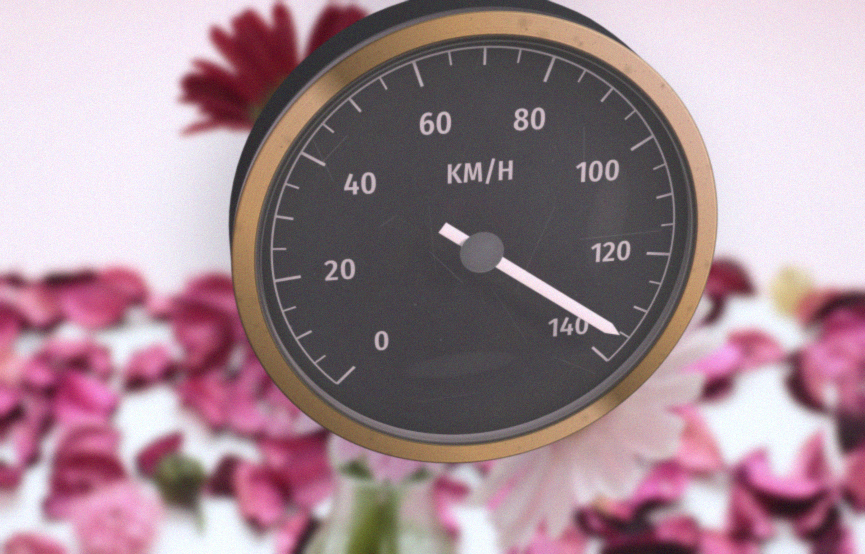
value=135 unit=km/h
